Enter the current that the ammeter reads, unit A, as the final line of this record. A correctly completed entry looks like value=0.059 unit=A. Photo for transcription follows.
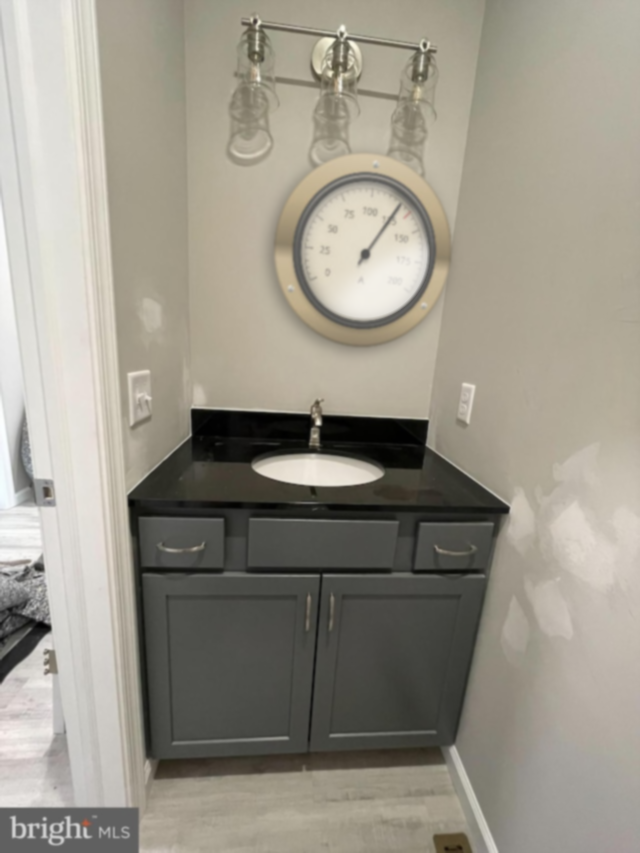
value=125 unit=A
